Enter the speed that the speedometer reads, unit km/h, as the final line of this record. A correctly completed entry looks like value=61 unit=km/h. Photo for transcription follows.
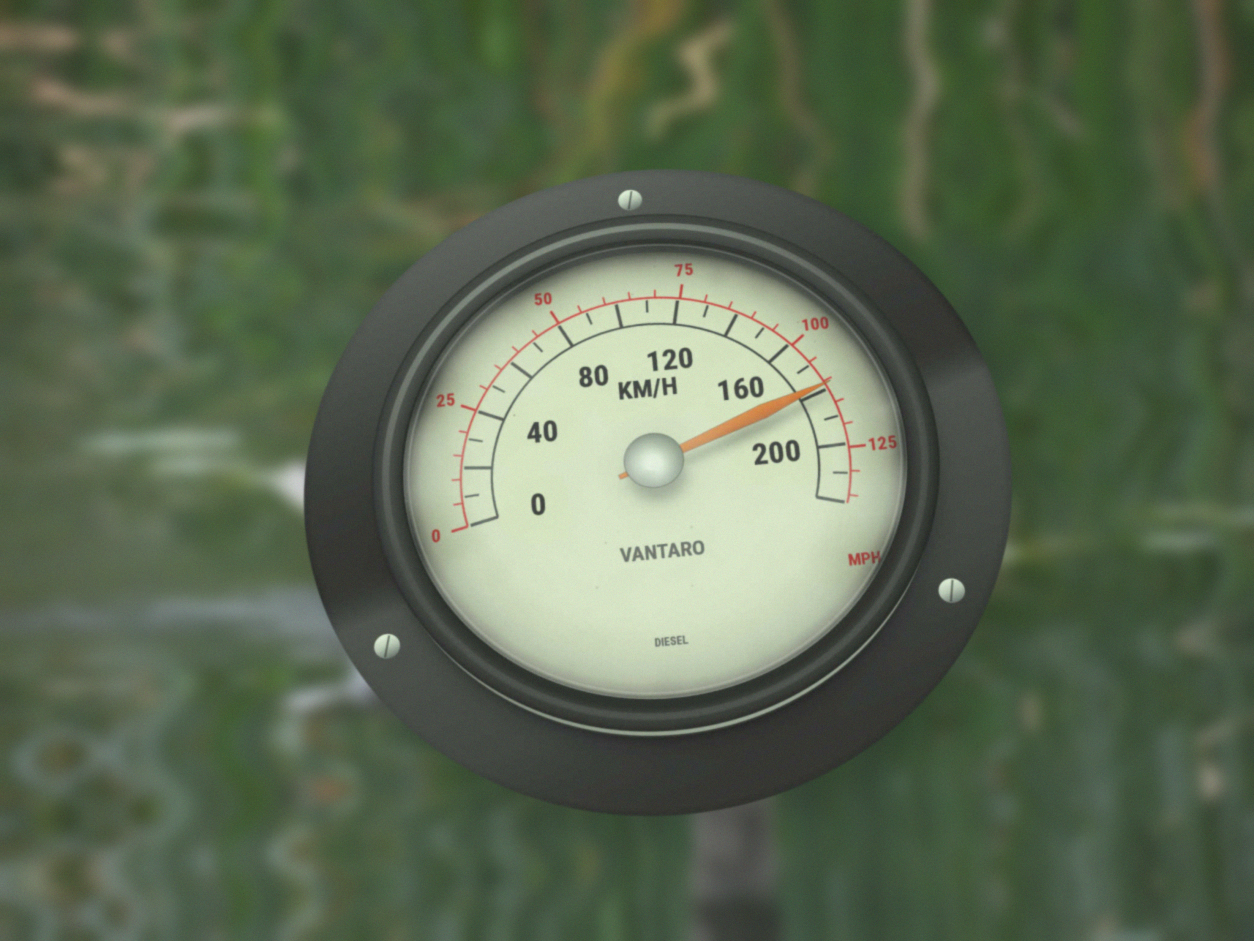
value=180 unit=km/h
